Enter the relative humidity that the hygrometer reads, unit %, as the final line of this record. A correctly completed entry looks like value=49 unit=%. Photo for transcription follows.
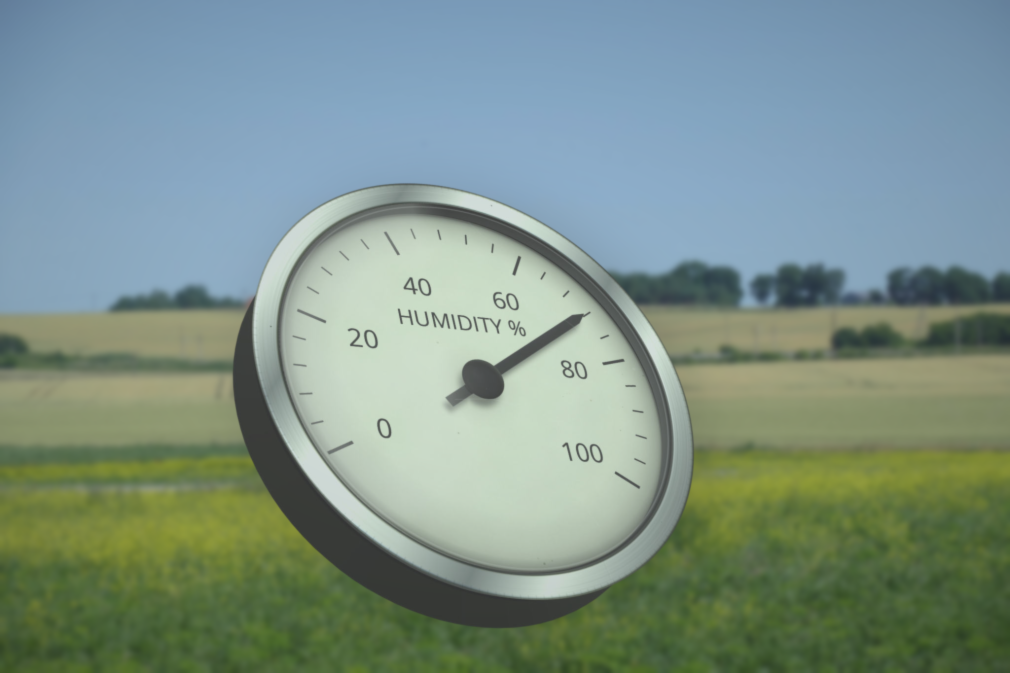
value=72 unit=%
